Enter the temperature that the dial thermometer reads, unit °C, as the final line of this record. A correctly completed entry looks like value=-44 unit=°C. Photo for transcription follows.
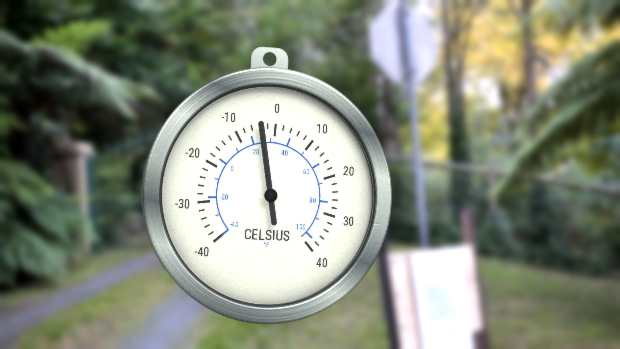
value=-4 unit=°C
